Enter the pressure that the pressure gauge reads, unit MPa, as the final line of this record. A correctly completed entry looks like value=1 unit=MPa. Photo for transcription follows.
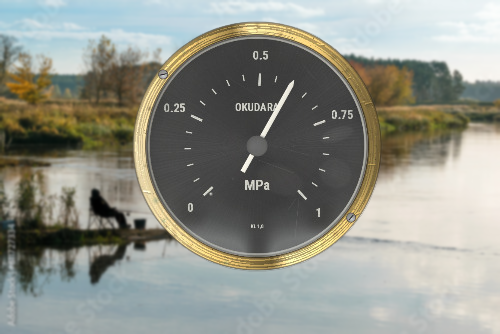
value=0.6 unit=MPa
